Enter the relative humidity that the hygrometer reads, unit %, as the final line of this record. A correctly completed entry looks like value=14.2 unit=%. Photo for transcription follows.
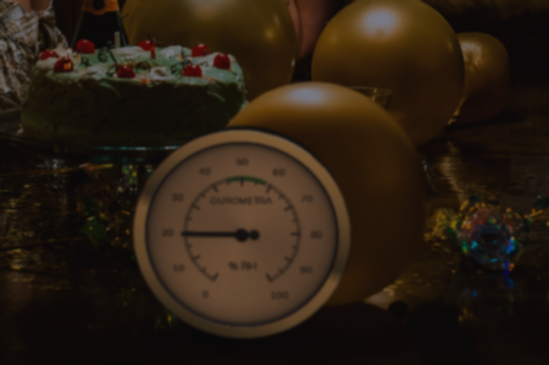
value=20 unit=%
